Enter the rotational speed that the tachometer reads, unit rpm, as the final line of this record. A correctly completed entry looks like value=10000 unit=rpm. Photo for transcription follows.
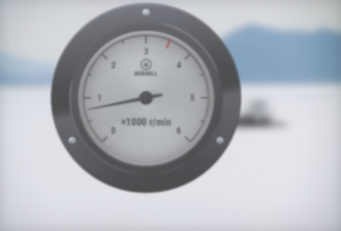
value=750 unit=rpm
